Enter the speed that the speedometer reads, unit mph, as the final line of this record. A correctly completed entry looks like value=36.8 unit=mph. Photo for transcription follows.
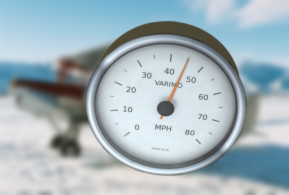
value=45 unit=mph
